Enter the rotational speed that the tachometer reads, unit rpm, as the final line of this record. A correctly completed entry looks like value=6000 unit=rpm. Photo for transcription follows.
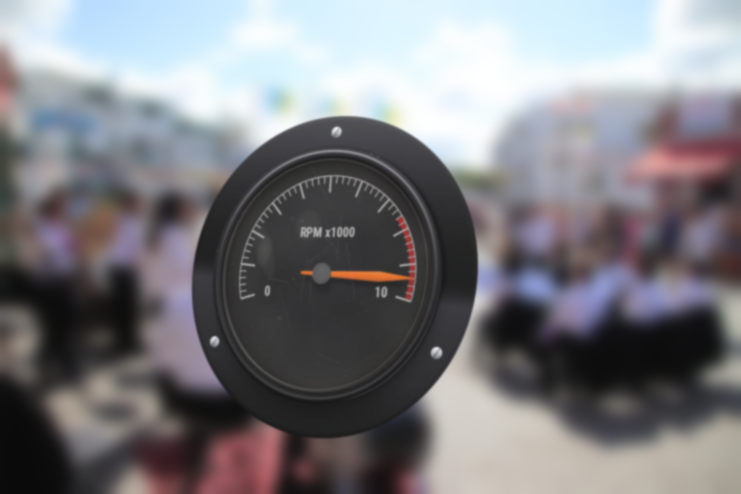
value=9400 unit=rpm
